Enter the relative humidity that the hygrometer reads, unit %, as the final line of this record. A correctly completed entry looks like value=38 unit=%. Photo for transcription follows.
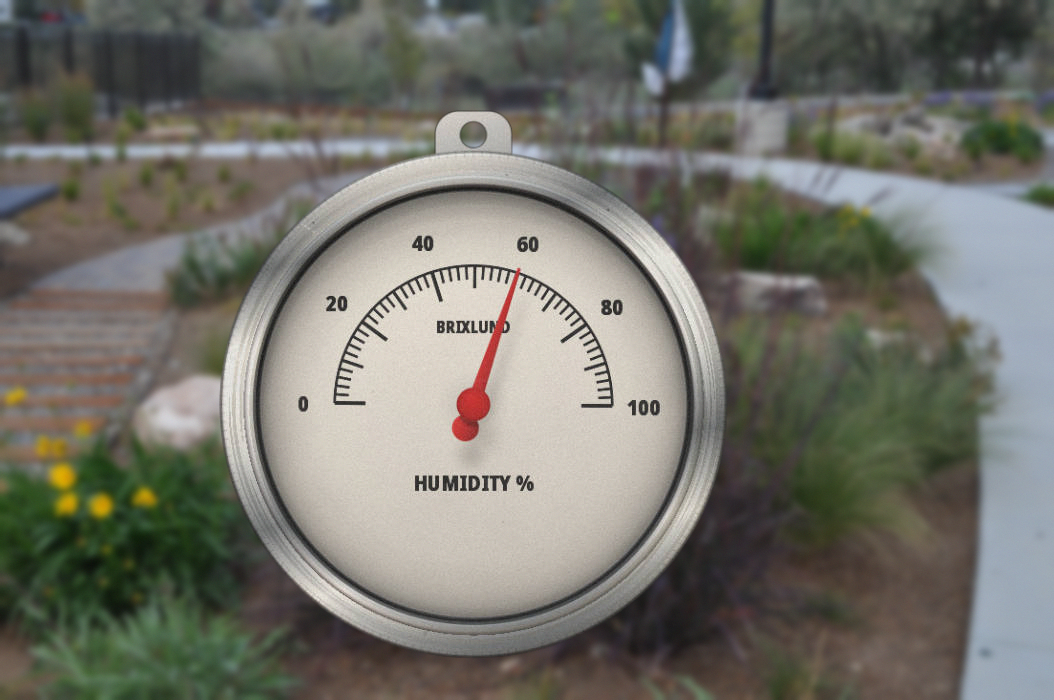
value=60 unit=%
